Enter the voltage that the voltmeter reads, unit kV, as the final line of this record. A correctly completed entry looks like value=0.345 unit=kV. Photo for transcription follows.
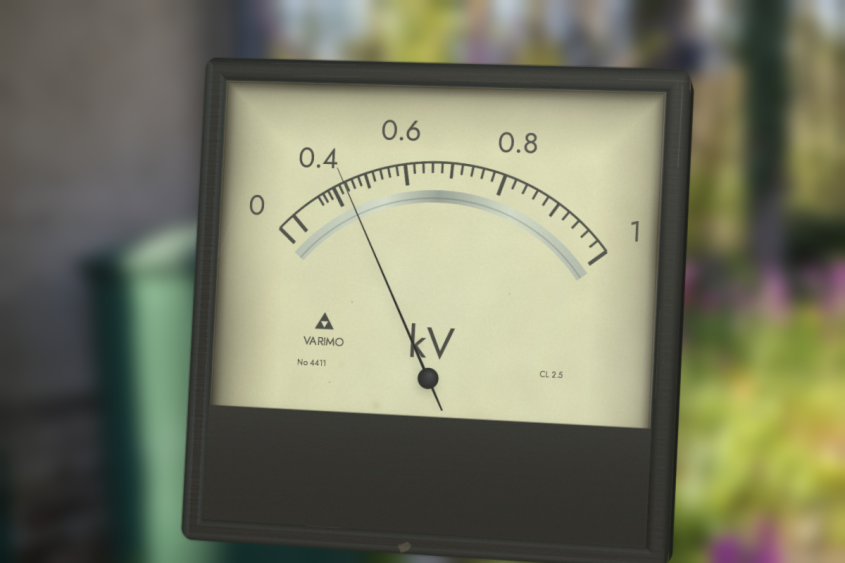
value=0.44 unit=kV
